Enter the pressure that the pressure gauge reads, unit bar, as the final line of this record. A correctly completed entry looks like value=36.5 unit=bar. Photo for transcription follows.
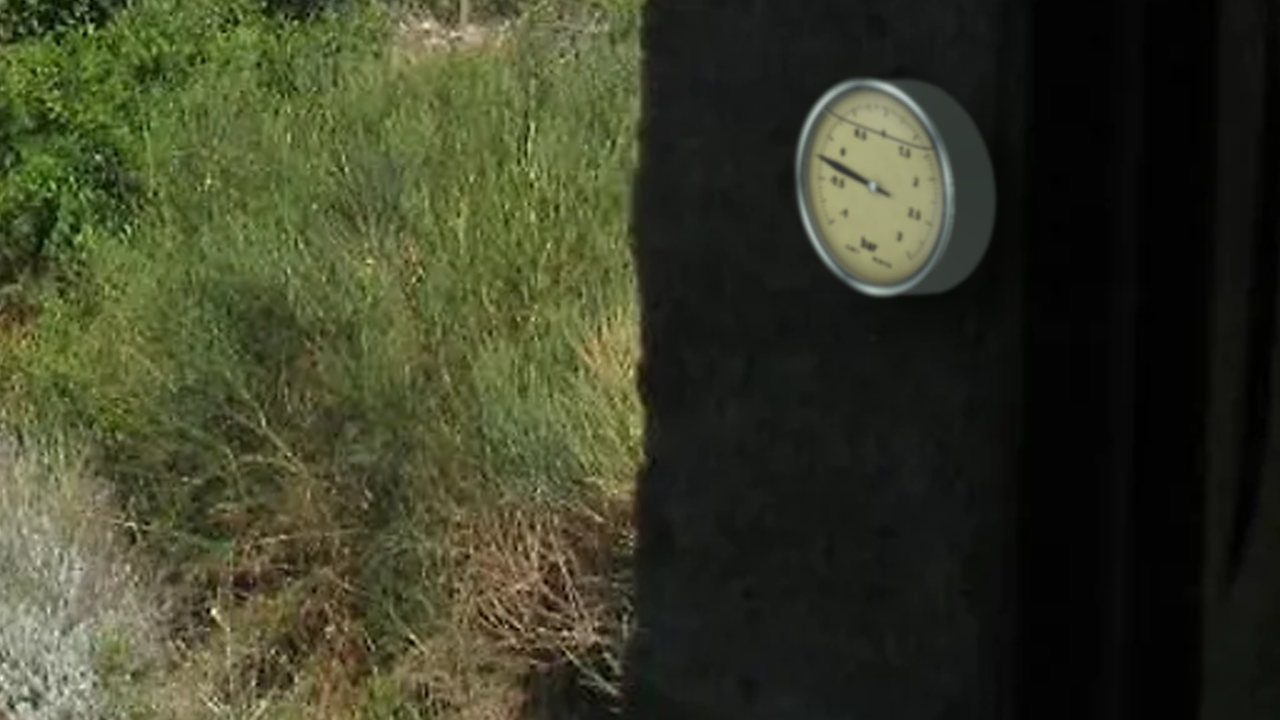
value=-0.25 unit=bar
